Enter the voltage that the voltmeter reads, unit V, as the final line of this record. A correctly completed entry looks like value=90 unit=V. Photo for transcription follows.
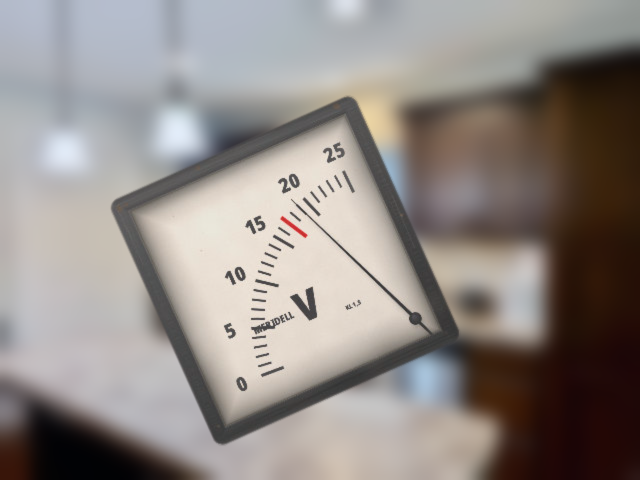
value=19 unit=V
